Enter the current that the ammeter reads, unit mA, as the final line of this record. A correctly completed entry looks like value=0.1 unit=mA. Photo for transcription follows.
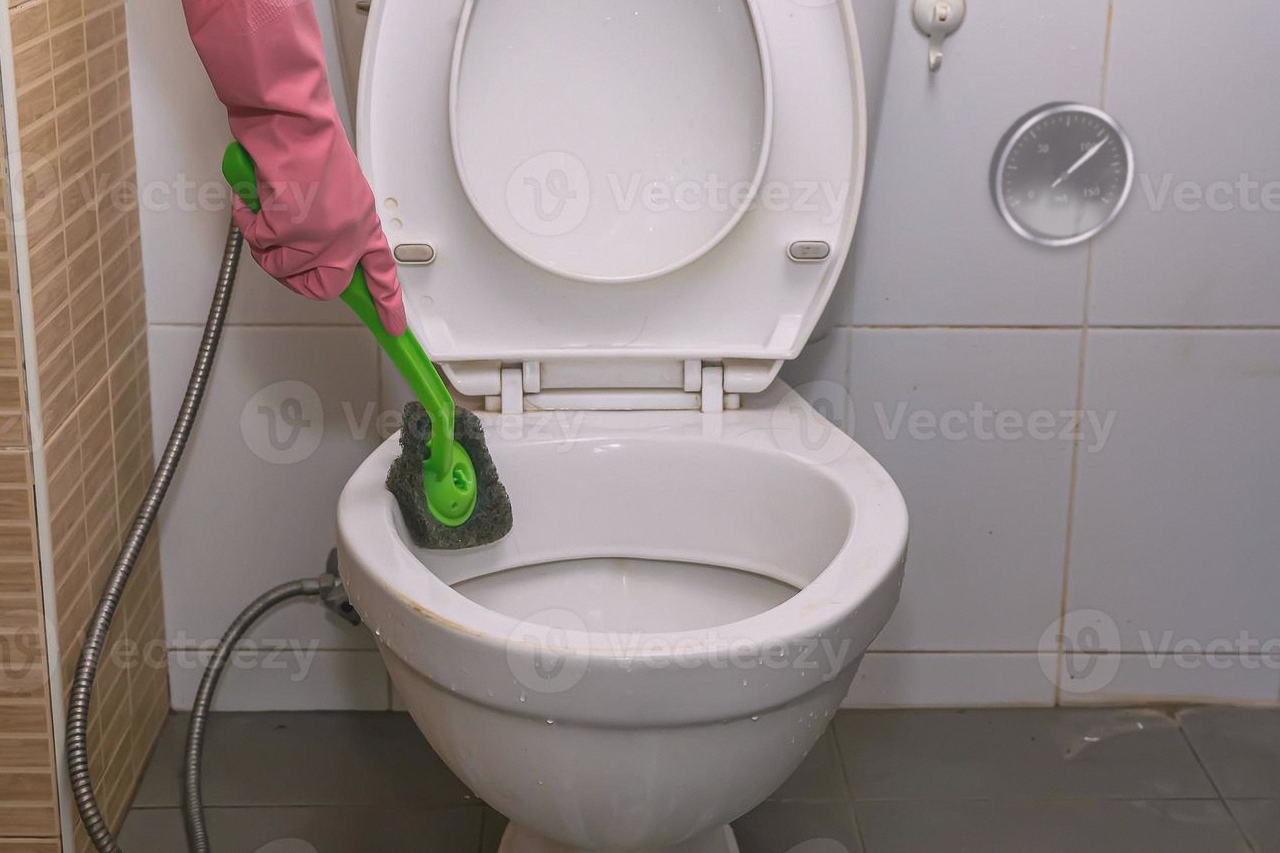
value=105 unit=mA
